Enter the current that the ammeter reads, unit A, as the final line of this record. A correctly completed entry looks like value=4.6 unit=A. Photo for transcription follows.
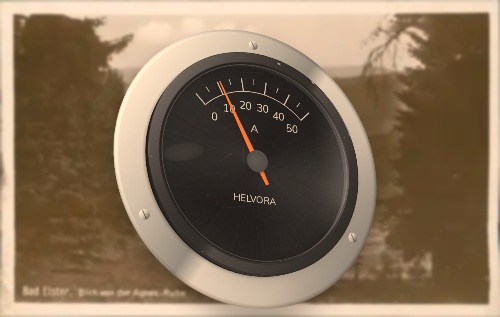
value=10 unit=A
